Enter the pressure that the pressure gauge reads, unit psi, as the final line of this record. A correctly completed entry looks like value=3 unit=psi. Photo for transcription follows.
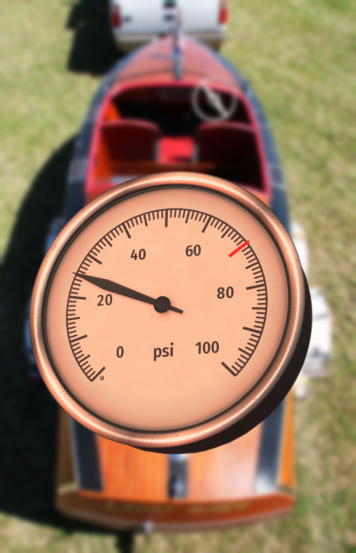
value=25 unit=psi
